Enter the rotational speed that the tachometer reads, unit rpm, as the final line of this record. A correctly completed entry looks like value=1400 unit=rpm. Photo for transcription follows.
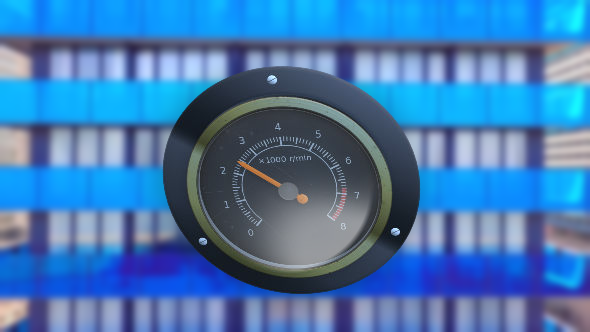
value=2500 unit=rpm
